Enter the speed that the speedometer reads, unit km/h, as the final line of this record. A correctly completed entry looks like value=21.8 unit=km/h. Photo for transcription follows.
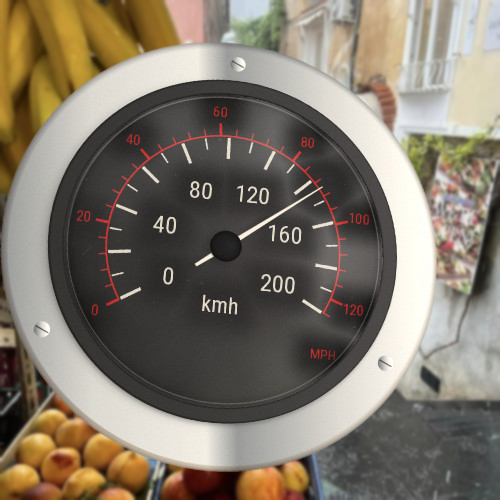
value=145 unit=km/h
